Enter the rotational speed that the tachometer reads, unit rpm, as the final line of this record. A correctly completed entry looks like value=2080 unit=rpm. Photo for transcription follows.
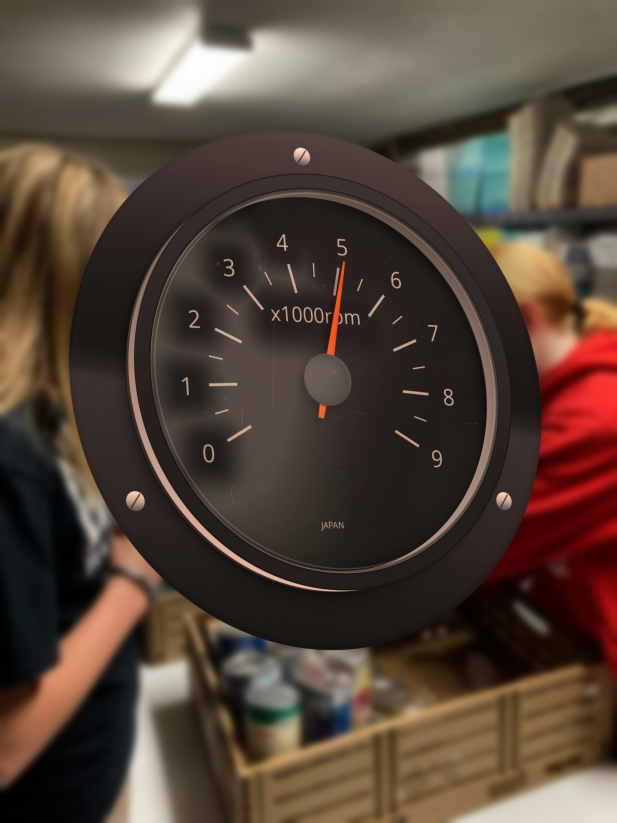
value=5000 unit=rpm
